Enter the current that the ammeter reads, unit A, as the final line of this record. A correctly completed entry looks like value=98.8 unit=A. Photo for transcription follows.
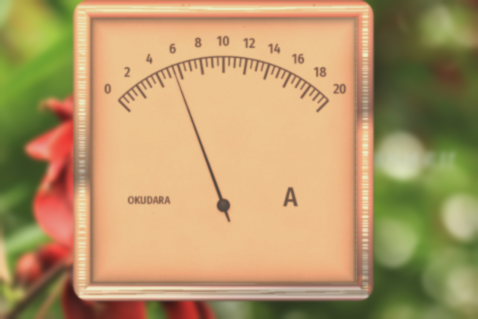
value=5.5 unit=A
